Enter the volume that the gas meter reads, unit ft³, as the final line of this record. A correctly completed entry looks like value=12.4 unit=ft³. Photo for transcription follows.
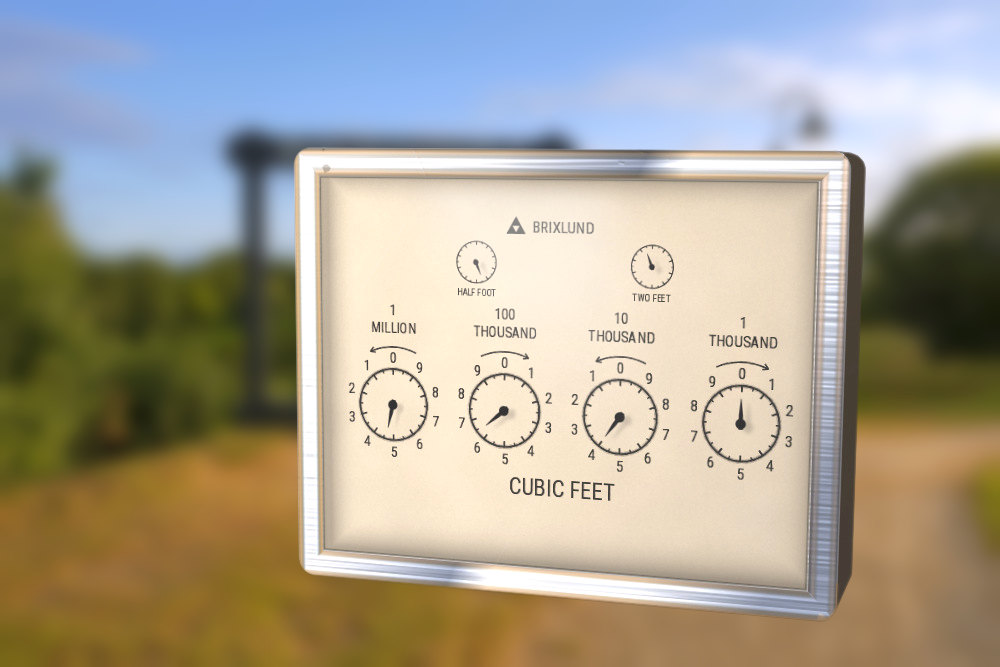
value=464000 unit=ft³
